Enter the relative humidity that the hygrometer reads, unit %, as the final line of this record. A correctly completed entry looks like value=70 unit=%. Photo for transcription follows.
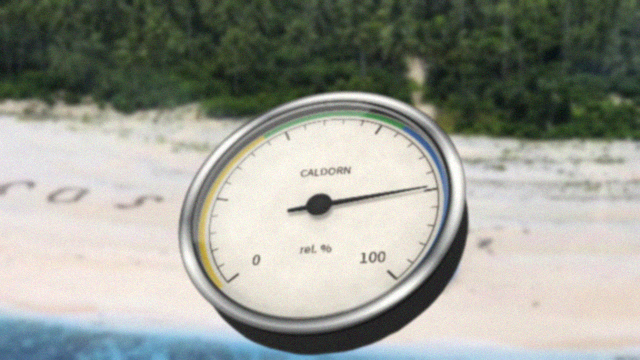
value=80 unit=%
